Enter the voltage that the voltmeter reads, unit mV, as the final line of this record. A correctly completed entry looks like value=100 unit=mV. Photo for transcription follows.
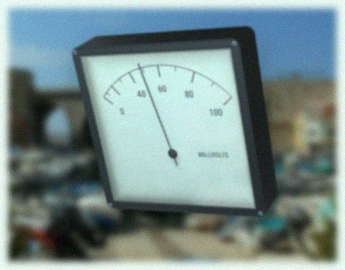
value=50 unit=mV
